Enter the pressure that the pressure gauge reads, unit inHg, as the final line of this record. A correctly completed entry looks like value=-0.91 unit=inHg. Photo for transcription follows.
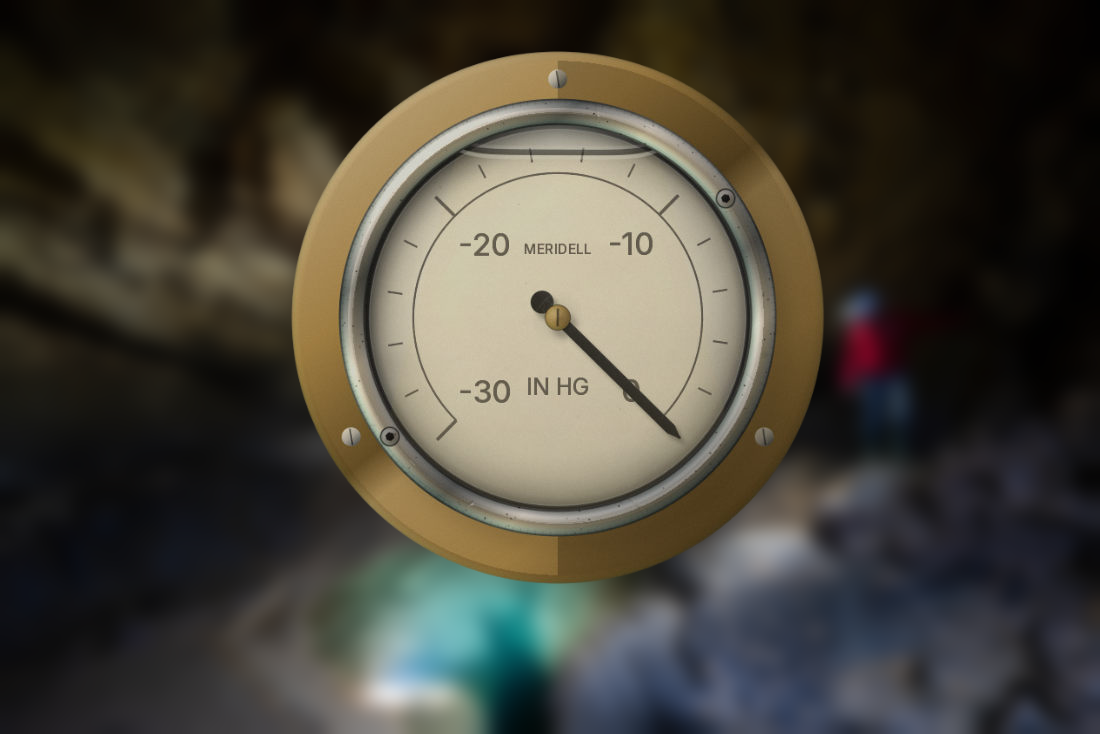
value=0 unit=inHg
